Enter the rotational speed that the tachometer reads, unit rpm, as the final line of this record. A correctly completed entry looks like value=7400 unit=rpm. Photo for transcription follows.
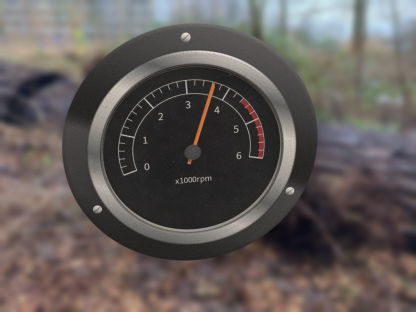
value=3600 unit=rpm
